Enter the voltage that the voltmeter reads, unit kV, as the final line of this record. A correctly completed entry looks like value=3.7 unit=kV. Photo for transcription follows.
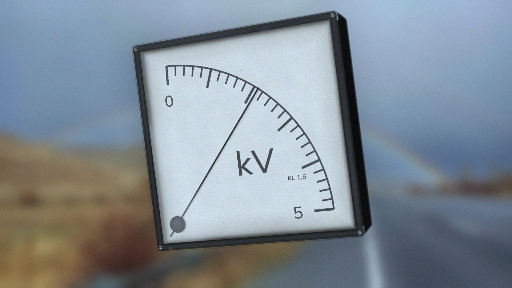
value=2.1 unit=kV
